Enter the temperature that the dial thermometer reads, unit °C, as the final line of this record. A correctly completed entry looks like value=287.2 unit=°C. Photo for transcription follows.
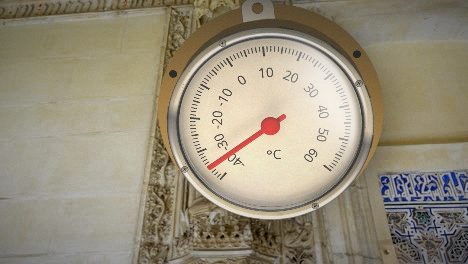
value=-35 unit=°C
